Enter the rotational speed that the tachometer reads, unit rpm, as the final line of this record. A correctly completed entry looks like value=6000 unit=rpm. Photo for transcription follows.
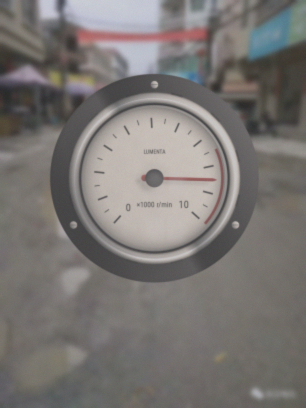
value=8500 unit=rpm
